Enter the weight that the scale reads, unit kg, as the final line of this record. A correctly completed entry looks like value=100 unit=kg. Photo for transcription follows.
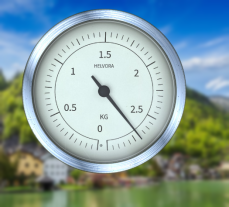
value=2.7 unit=kg
